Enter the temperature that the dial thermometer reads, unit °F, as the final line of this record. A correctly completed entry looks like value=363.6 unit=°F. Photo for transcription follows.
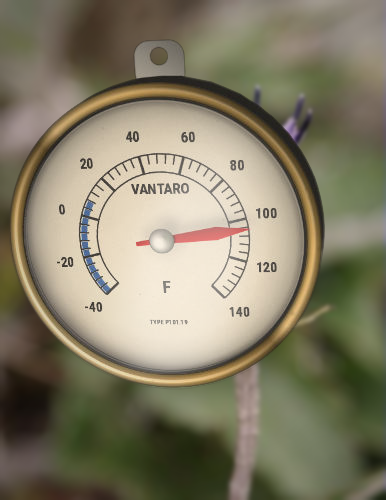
value=104 unit=°F
